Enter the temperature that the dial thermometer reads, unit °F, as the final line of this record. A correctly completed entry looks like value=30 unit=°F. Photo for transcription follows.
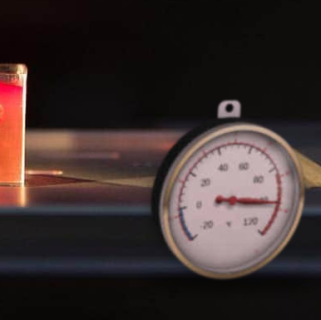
value=100 unit=°F
